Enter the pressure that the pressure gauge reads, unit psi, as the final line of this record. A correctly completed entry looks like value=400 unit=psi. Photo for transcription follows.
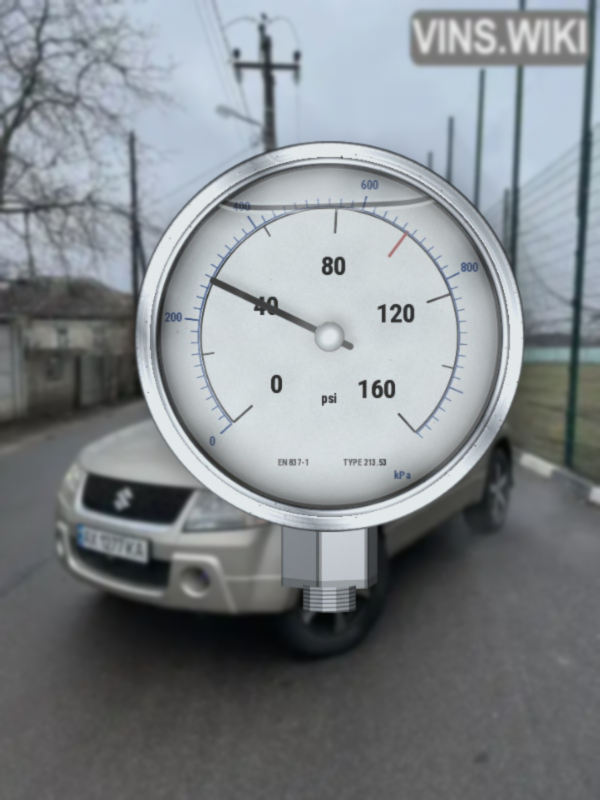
value=40 unit=psi
